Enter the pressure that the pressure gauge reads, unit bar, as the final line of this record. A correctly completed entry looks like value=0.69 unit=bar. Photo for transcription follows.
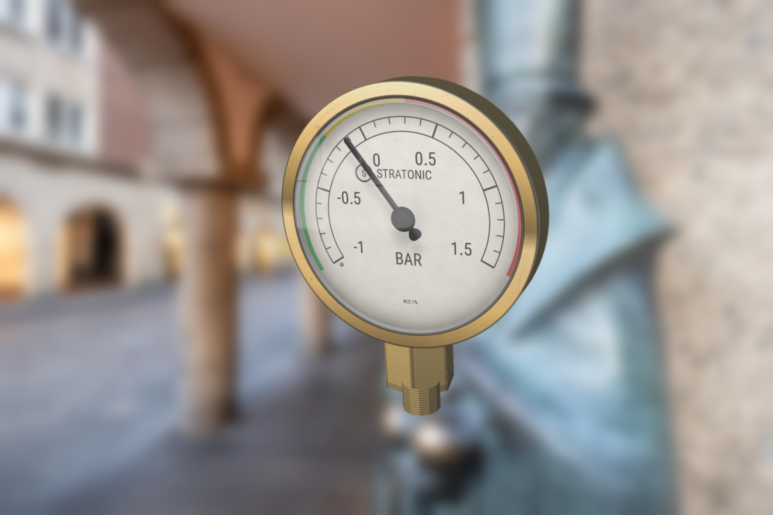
value=-0.1 unit=bar
